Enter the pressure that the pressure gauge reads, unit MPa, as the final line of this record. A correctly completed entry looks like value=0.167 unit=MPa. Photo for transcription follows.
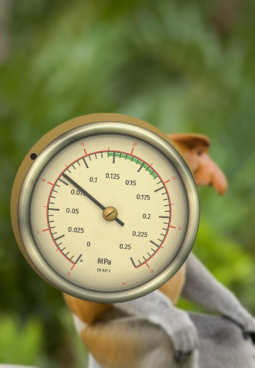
value=0.08 unit=MPa
